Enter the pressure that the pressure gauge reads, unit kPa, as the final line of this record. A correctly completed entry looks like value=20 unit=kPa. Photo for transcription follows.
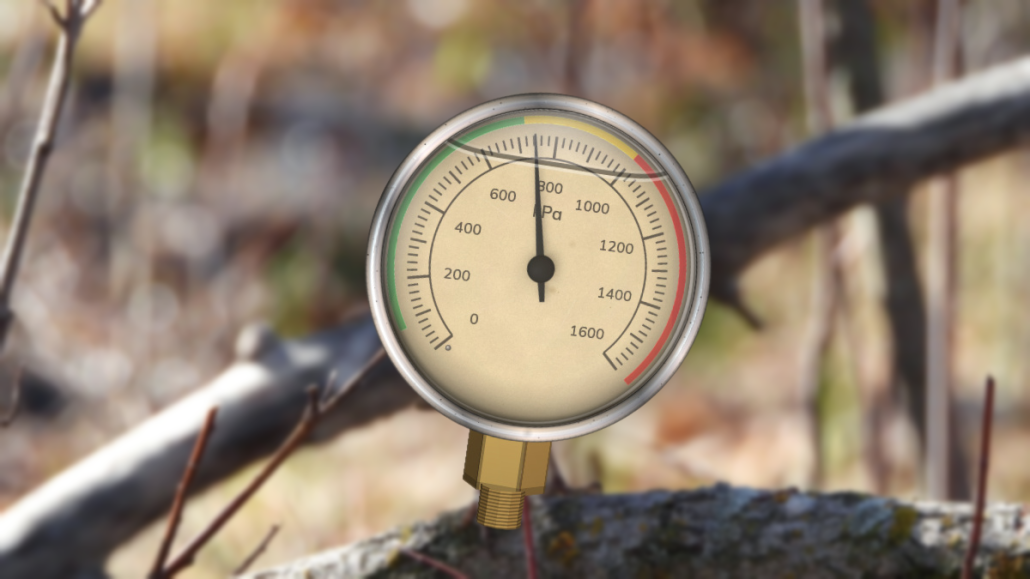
value=740 unit=kPa
